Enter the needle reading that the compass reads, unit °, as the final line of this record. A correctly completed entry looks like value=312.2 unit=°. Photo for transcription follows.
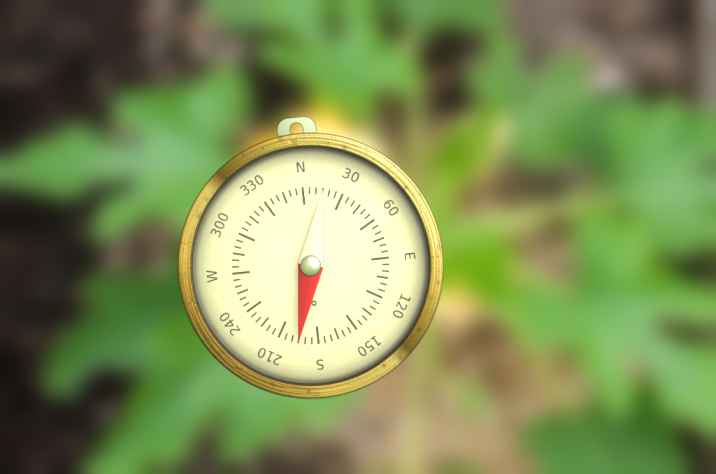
value=195 unit=°
